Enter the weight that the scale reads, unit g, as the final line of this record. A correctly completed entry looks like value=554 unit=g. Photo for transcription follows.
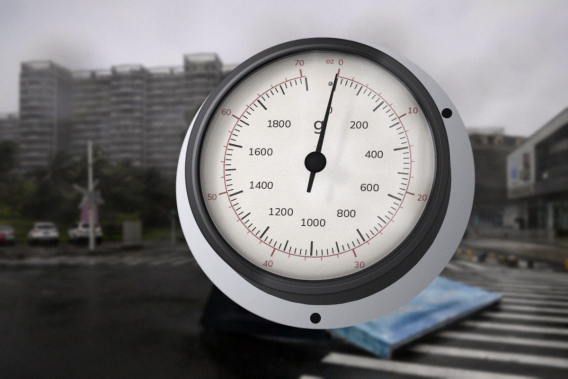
value=0 unit=g
